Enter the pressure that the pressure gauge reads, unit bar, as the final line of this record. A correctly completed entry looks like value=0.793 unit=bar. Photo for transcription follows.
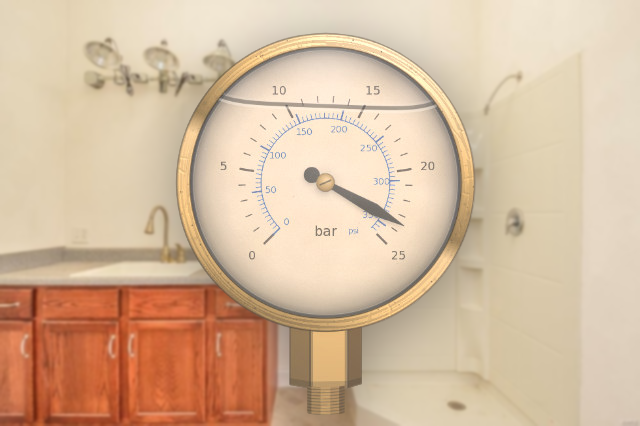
value=23.5 unit=bar
